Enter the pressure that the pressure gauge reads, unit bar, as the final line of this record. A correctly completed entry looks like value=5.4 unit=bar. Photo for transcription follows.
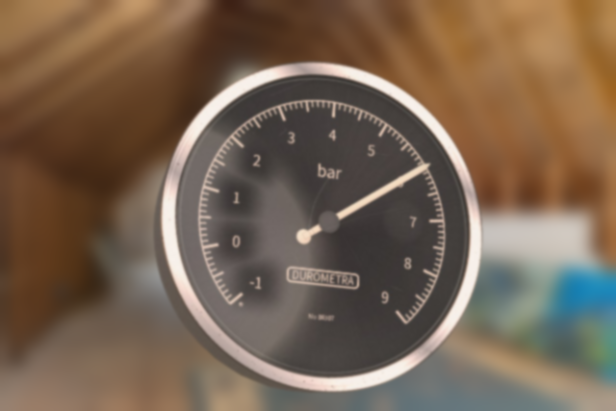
value=6 unit=bar
